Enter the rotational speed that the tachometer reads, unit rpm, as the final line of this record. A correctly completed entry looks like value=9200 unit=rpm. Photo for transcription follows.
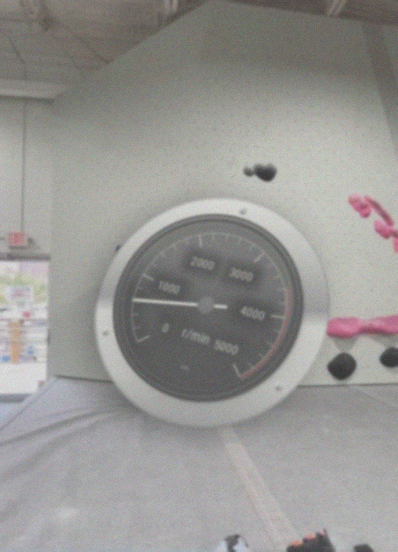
value=600 unit=rpm
